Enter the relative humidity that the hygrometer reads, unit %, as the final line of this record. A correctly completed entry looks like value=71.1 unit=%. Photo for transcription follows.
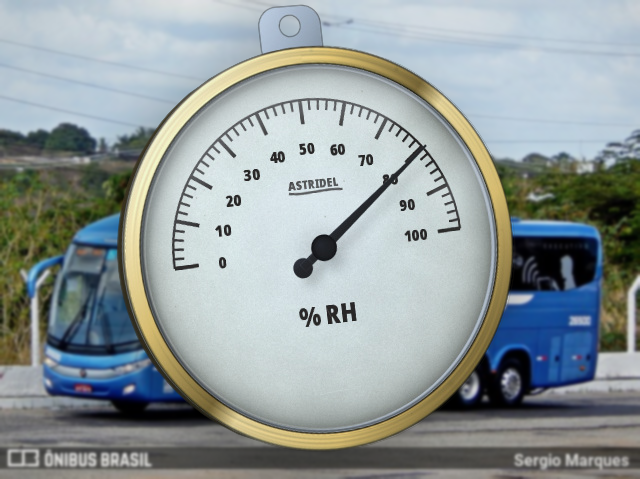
value=80 unit=%
